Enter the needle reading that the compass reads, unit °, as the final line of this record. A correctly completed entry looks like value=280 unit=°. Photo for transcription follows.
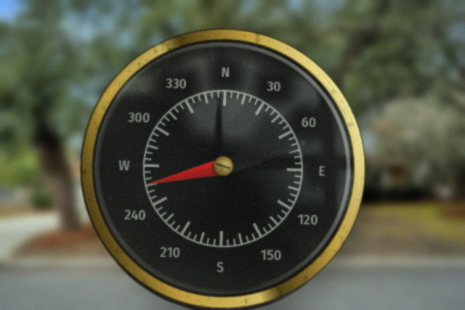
value=255 unit=°
